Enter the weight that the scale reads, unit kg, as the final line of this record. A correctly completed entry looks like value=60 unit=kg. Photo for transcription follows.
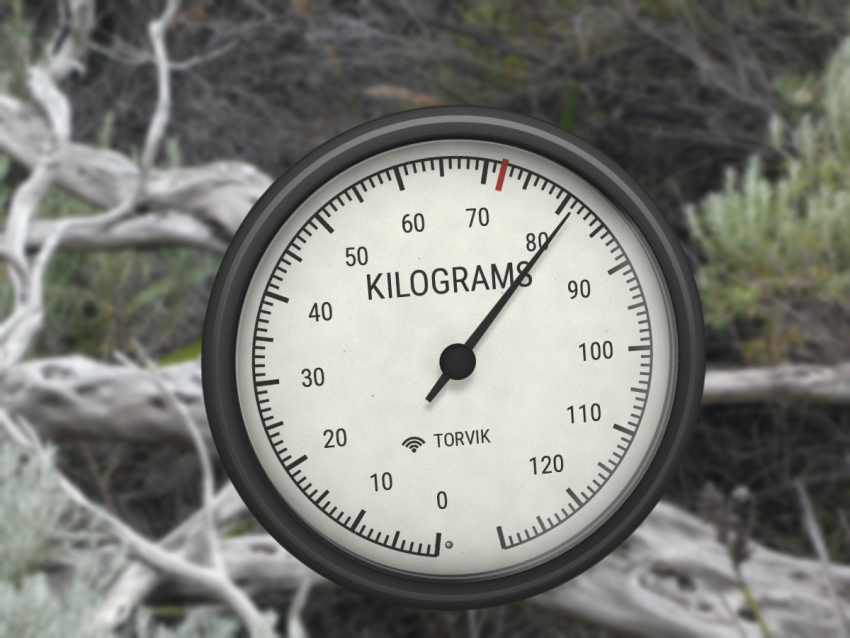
value=81 unit=kg
